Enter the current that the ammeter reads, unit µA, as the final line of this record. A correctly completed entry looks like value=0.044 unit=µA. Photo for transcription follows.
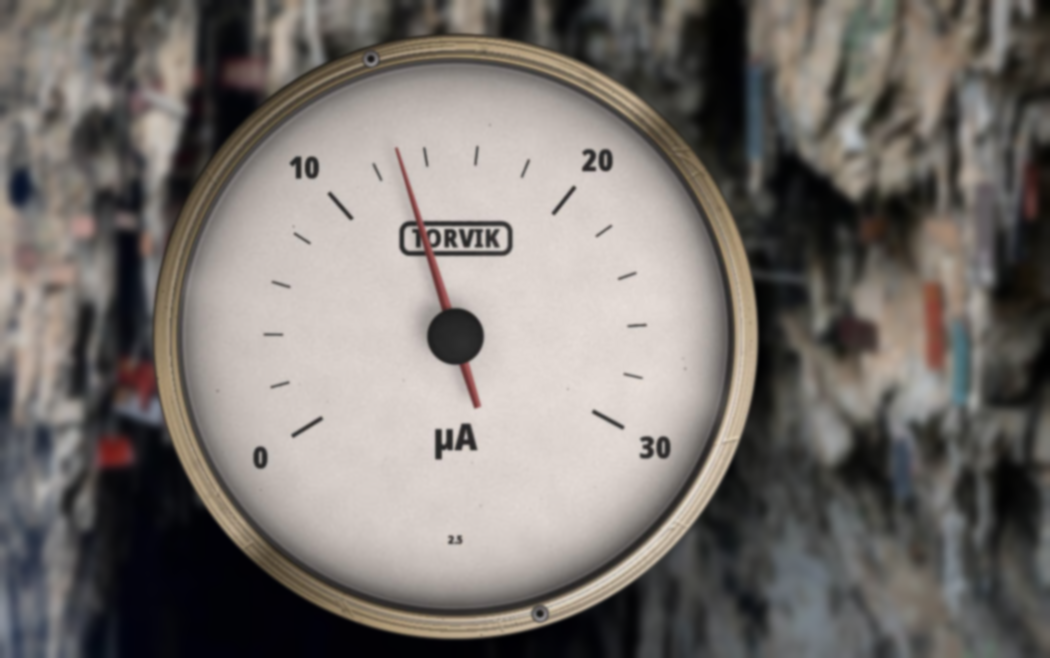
value=13 unit=µA
